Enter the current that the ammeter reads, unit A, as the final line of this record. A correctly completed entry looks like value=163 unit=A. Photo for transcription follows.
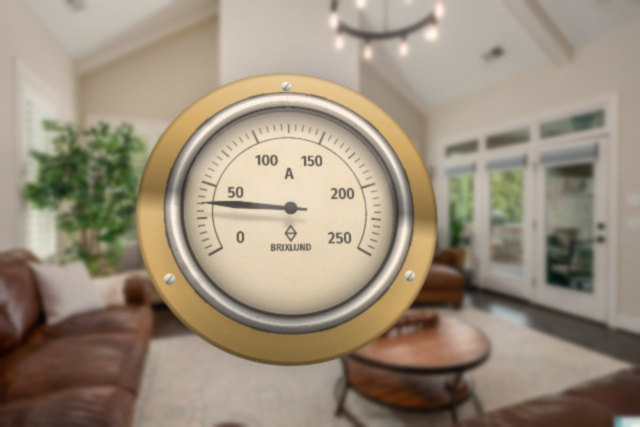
value=35 unit=A
